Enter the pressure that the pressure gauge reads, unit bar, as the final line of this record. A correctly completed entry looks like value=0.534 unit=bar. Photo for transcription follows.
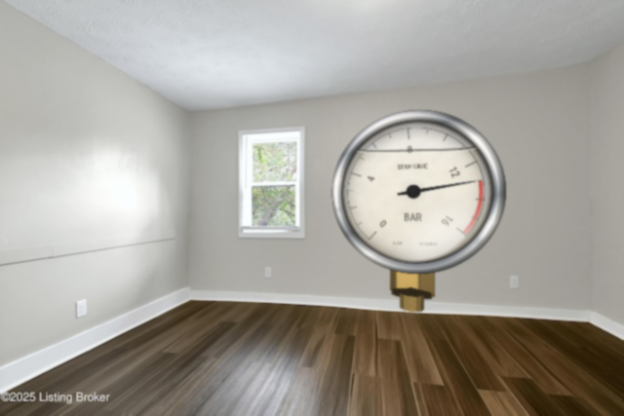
value=13 unit=bar
